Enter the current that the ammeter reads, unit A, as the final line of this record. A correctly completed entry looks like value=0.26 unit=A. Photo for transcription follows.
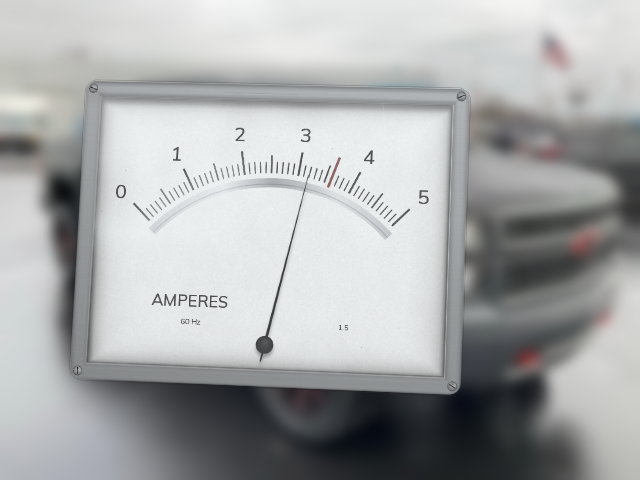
value=3.2 unit=A
